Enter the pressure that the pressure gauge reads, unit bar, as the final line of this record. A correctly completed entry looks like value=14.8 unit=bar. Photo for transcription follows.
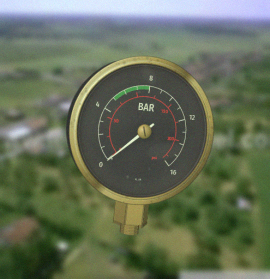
value=0 unit=bar
